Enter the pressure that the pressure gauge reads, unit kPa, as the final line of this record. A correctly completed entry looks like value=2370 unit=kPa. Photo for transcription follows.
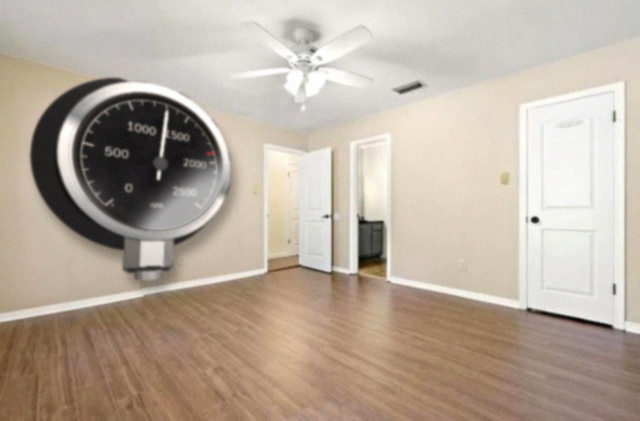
value=1300 unit=kPa
